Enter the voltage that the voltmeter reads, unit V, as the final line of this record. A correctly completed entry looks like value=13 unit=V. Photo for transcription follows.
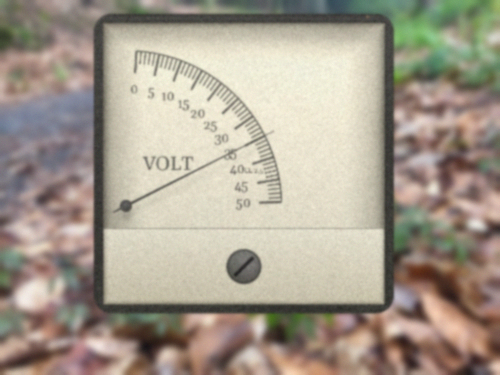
value=35 unit=V
